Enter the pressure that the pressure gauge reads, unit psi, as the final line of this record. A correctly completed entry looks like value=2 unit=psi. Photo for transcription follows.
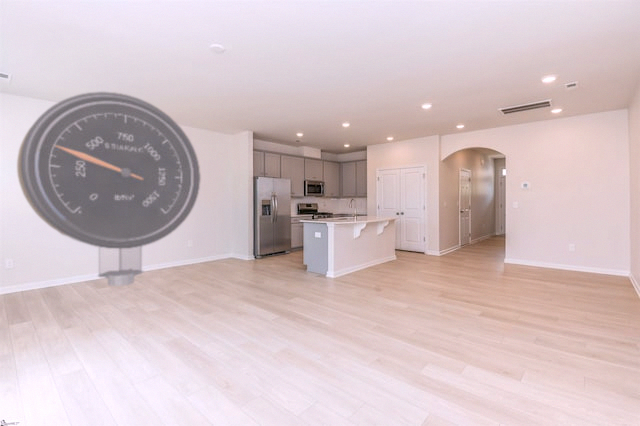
value=350 unit=psi
